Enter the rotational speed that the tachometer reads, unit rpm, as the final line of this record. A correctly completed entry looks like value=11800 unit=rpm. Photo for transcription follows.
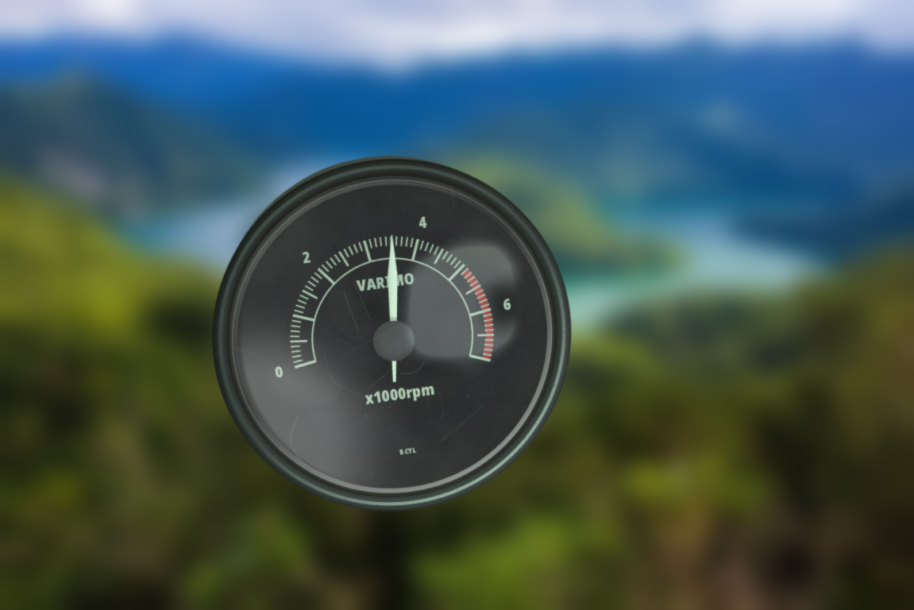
value=3500 unit=rpm
